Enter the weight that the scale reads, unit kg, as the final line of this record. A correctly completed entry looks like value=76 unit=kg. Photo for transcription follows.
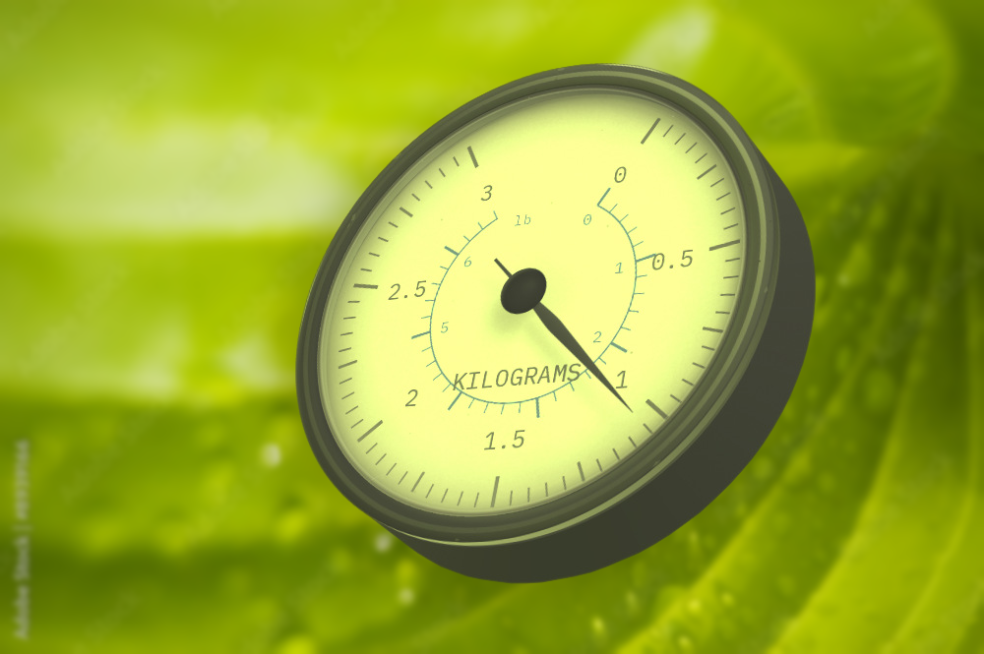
value=1.05 unit=kg
